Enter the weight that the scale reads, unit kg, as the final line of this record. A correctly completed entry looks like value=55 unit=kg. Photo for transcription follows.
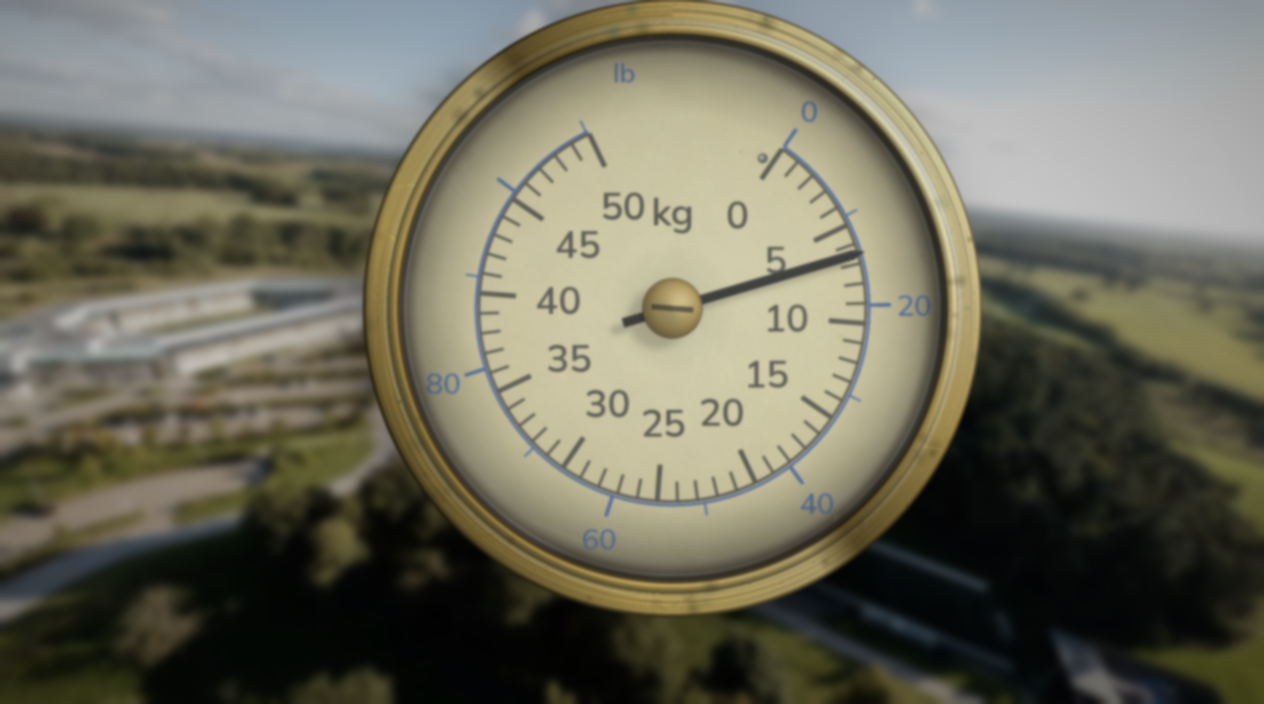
value=6.5 unit=kg
